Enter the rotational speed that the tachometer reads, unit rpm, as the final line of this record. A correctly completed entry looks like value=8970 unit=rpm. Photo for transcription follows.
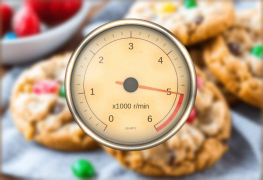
value=5000 unit=rpm
